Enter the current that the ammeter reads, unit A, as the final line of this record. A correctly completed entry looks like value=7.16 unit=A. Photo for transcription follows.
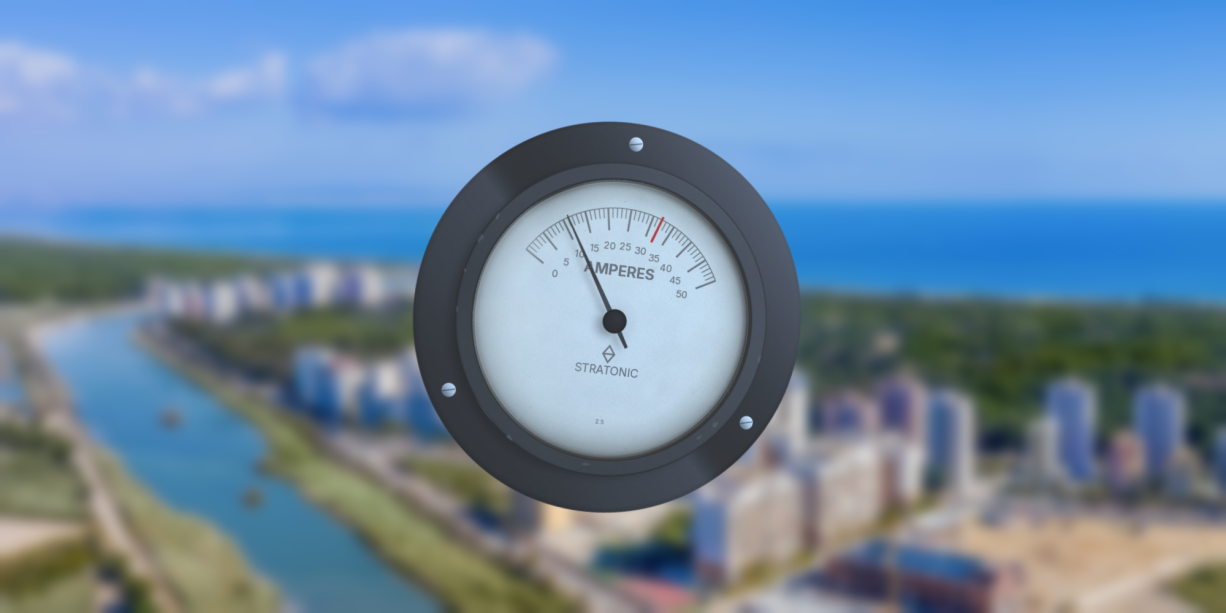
value=11 unit=A
